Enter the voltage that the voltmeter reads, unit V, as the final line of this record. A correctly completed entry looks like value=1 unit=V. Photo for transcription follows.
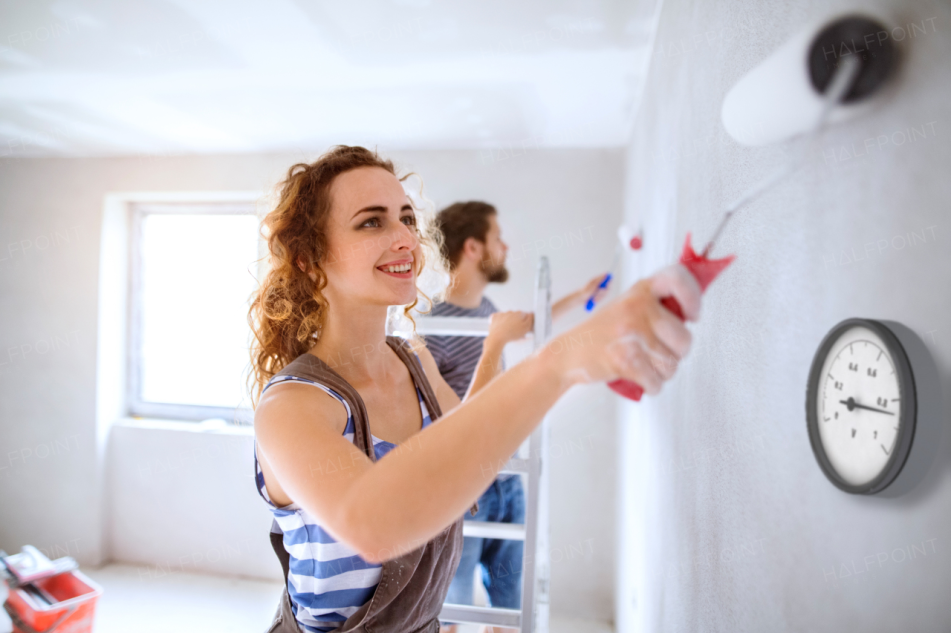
value=0.85 unit=V
